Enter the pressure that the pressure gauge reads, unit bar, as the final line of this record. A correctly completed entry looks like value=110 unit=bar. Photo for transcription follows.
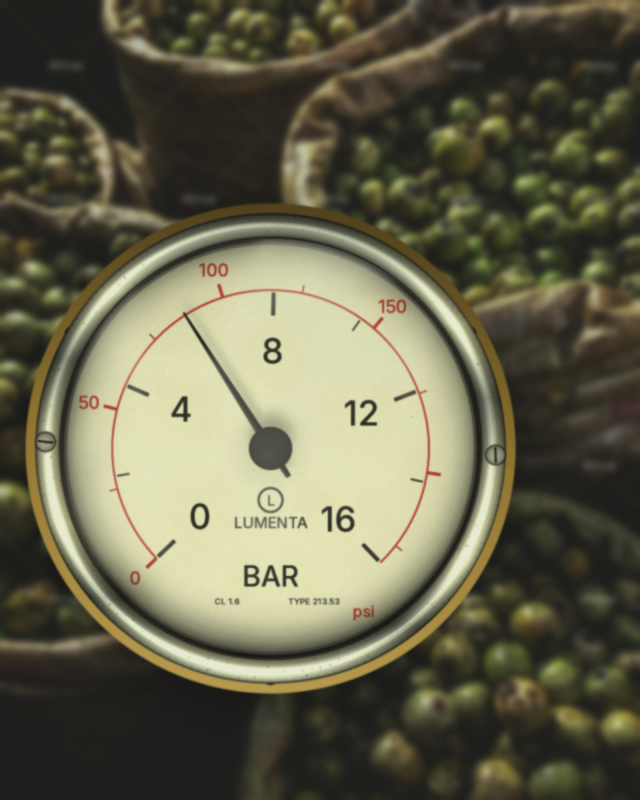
value=6 unit=bar
